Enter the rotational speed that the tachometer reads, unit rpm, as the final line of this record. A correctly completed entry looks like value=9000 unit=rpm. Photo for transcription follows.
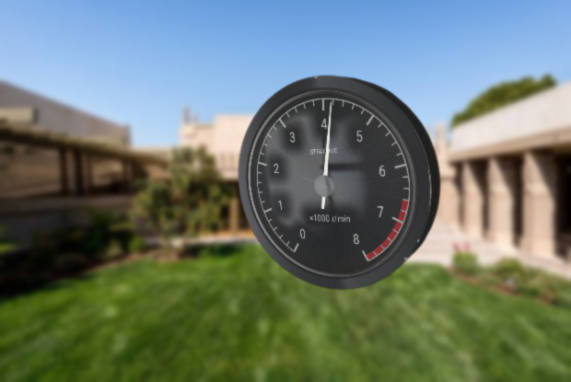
value=4200 unit=rpm
